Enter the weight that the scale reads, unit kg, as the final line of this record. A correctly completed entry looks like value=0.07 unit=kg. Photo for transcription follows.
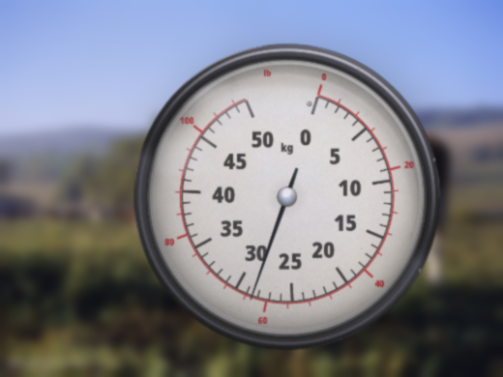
value=28.5 unit=kg
